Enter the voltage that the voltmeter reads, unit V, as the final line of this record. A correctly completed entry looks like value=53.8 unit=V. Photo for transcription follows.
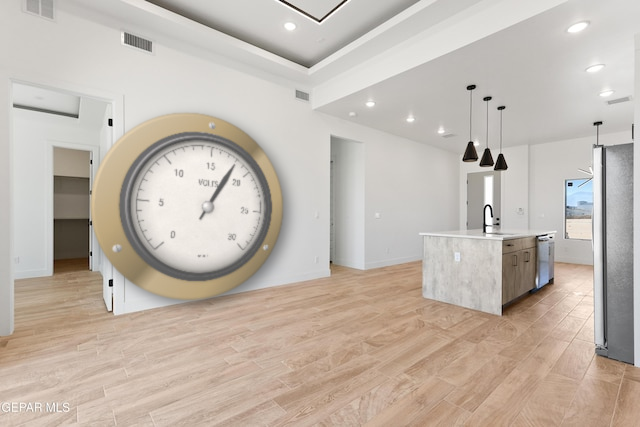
value=18 unit=V
